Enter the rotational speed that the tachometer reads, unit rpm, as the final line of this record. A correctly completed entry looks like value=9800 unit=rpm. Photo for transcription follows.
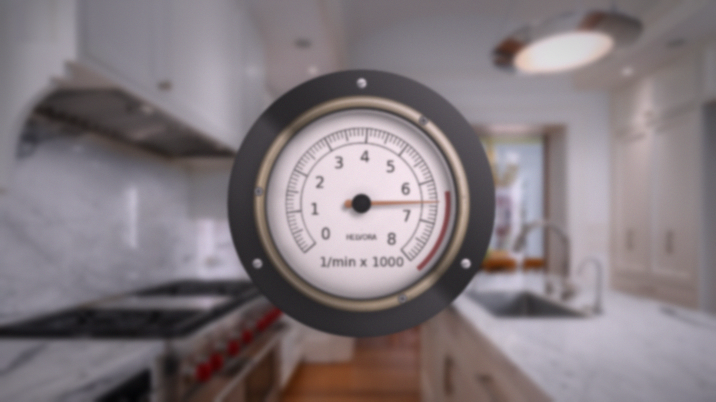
value=6500 unit=rpm
